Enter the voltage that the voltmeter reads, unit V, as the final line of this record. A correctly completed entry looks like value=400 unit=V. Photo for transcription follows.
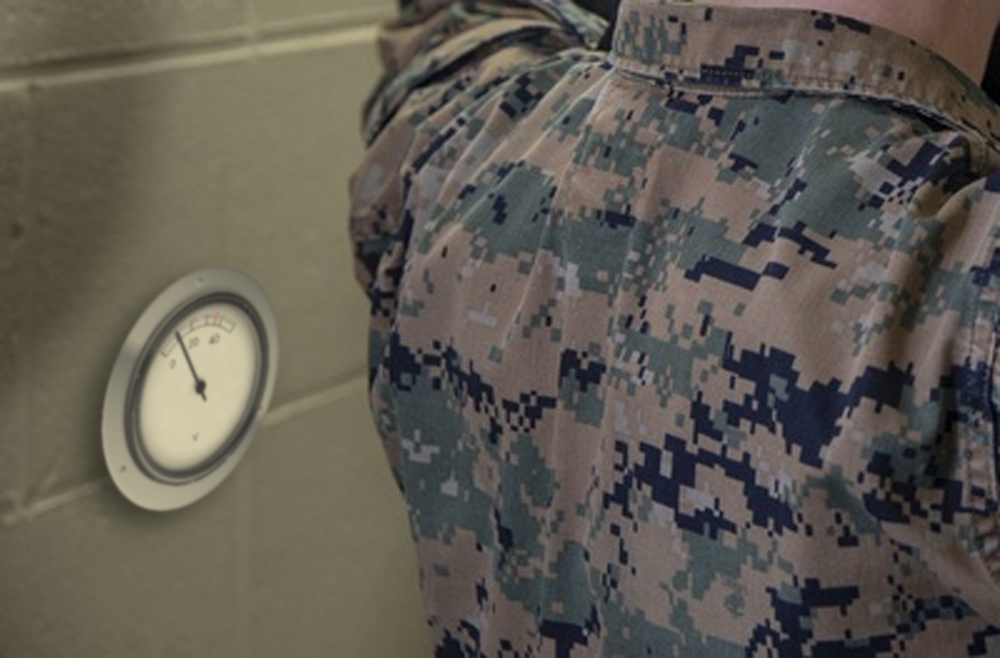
value=10 unit=V
